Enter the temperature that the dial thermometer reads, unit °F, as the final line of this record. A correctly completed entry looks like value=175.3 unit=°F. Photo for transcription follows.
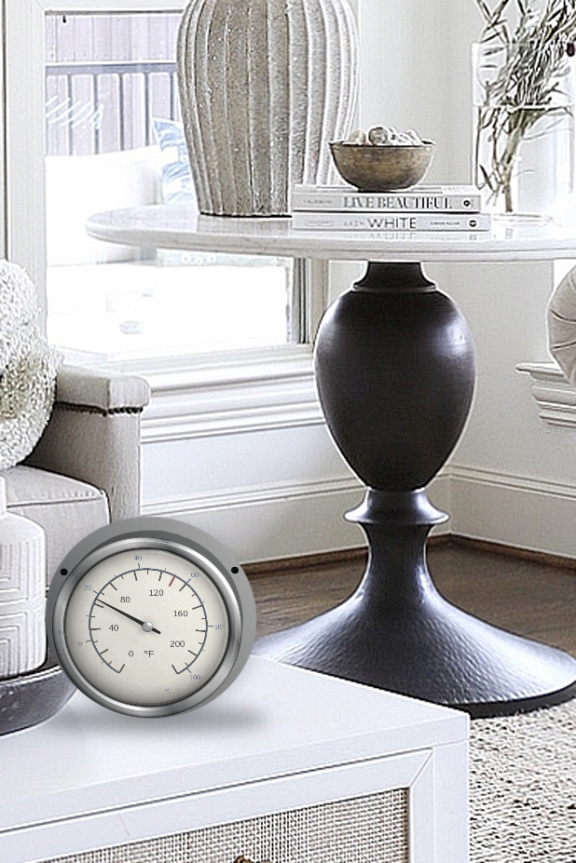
value=65 unit=°F
